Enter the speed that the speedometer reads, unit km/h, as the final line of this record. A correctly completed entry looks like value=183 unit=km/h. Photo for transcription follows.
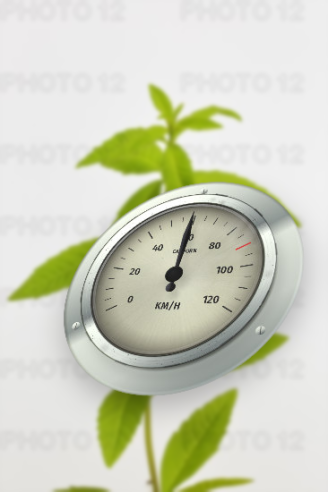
value=60 unit=km/h
